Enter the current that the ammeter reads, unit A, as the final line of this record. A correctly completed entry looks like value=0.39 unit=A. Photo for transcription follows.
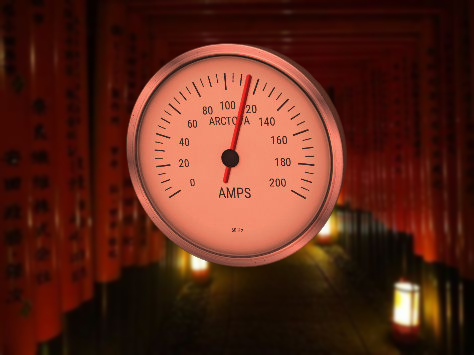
value=115 unit=A
